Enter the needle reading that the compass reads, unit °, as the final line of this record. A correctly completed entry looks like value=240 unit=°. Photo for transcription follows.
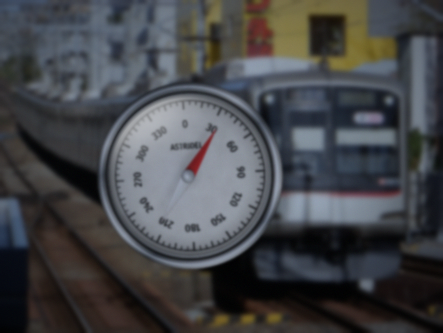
value=35 unit=°
